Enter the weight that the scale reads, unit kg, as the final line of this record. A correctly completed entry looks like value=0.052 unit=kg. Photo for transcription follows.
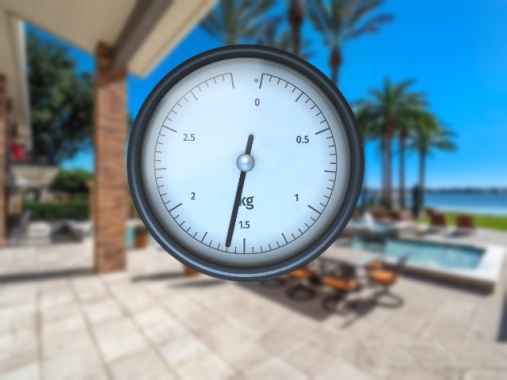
value=1.6 unit=kg
